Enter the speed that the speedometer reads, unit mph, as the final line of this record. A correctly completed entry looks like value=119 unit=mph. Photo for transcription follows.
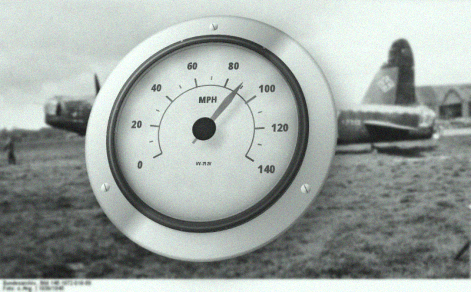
value=90 unit=mph
